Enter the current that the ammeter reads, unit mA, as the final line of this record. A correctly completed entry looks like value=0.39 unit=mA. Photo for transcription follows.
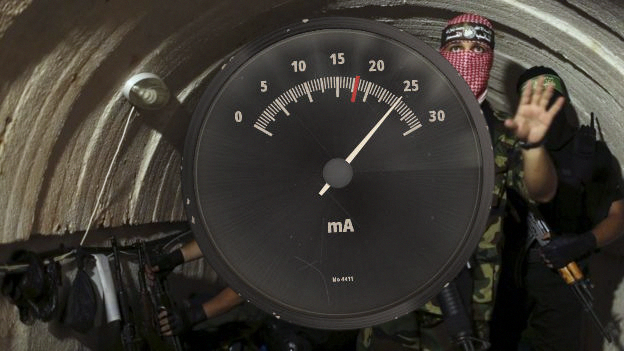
value=25 unit=mA
